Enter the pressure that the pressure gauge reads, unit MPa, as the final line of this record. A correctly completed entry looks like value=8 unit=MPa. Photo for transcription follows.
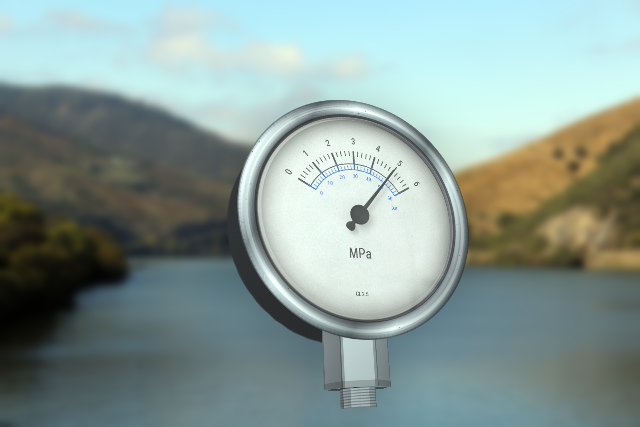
value=5 unit=MPa
